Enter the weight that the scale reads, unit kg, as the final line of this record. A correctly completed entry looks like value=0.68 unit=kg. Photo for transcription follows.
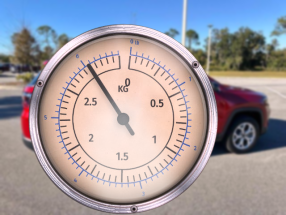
value=2.75 unit=kg
